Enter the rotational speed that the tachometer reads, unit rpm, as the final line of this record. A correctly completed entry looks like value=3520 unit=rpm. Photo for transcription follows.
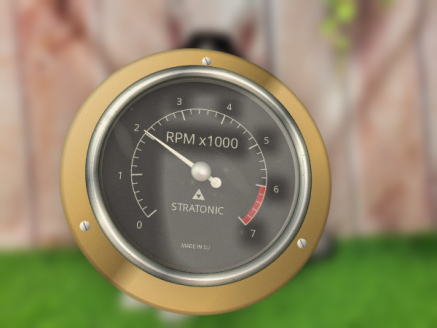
value=2000 unit=rpm
